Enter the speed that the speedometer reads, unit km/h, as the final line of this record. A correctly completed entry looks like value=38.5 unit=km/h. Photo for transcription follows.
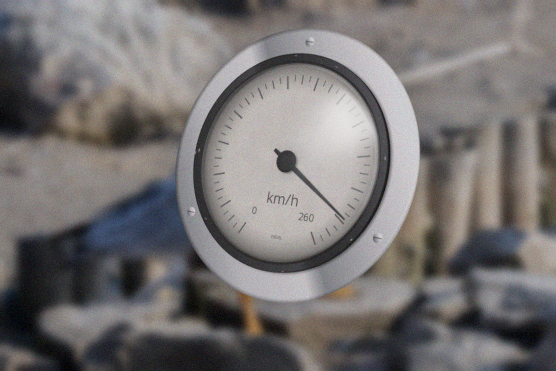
value=237.5 unit=km/h
